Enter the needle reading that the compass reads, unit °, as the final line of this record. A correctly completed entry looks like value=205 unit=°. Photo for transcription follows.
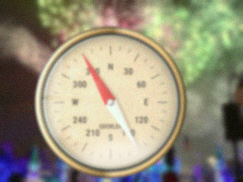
value=330 unit=°
